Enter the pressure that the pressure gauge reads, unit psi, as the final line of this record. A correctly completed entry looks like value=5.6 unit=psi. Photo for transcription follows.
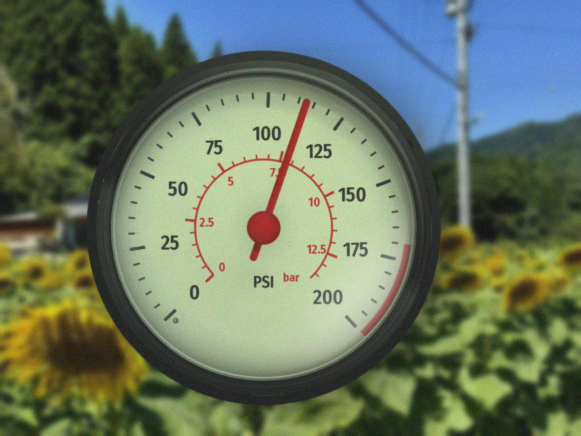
value=112.5 unit=psi
